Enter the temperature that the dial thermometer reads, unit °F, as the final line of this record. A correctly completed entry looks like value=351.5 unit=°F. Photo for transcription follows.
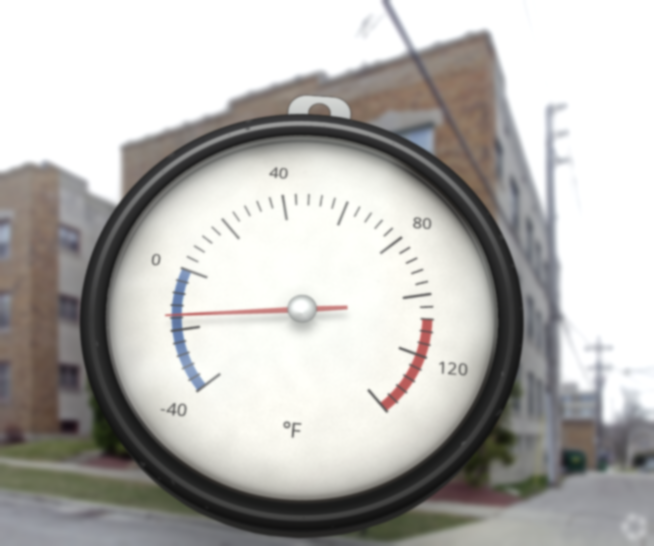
value=-16 unit=°F
